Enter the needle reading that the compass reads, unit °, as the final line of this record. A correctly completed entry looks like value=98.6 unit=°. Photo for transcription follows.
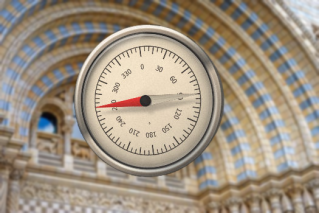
value=270 unit=°
